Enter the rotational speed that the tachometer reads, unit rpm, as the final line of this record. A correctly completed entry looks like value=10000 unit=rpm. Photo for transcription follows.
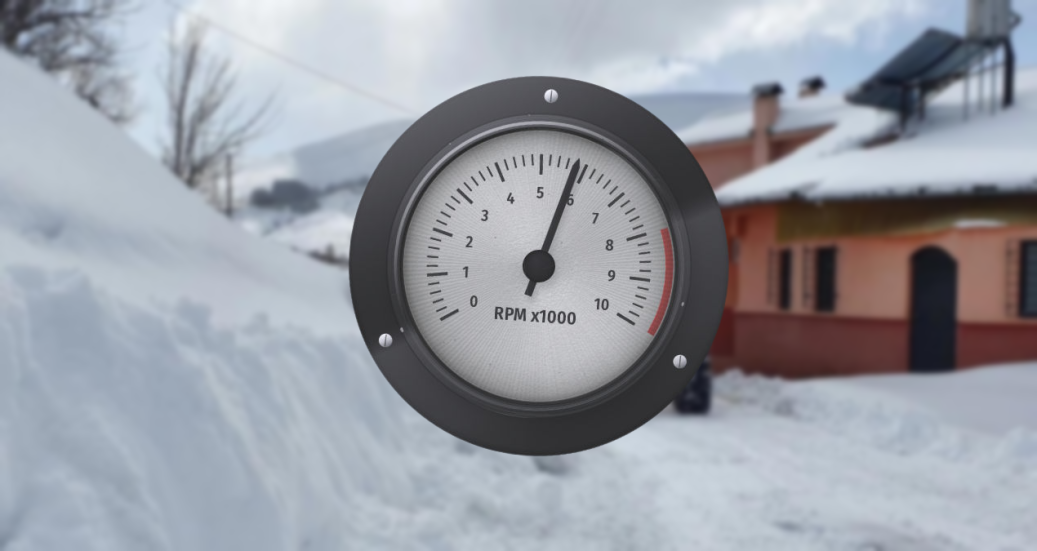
value=5800 unit=rpm
